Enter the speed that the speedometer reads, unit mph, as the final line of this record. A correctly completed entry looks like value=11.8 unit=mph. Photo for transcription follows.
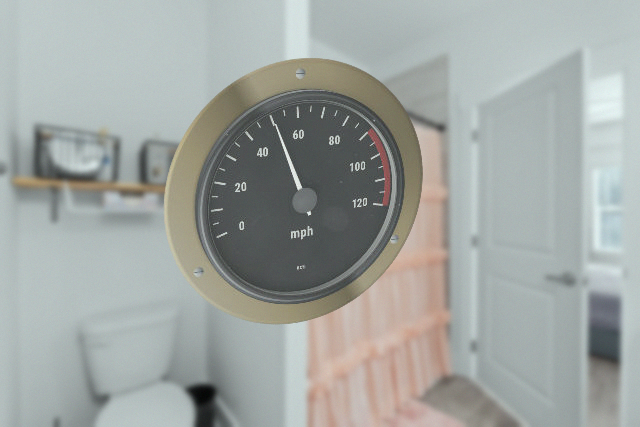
value=50 unit=mph
